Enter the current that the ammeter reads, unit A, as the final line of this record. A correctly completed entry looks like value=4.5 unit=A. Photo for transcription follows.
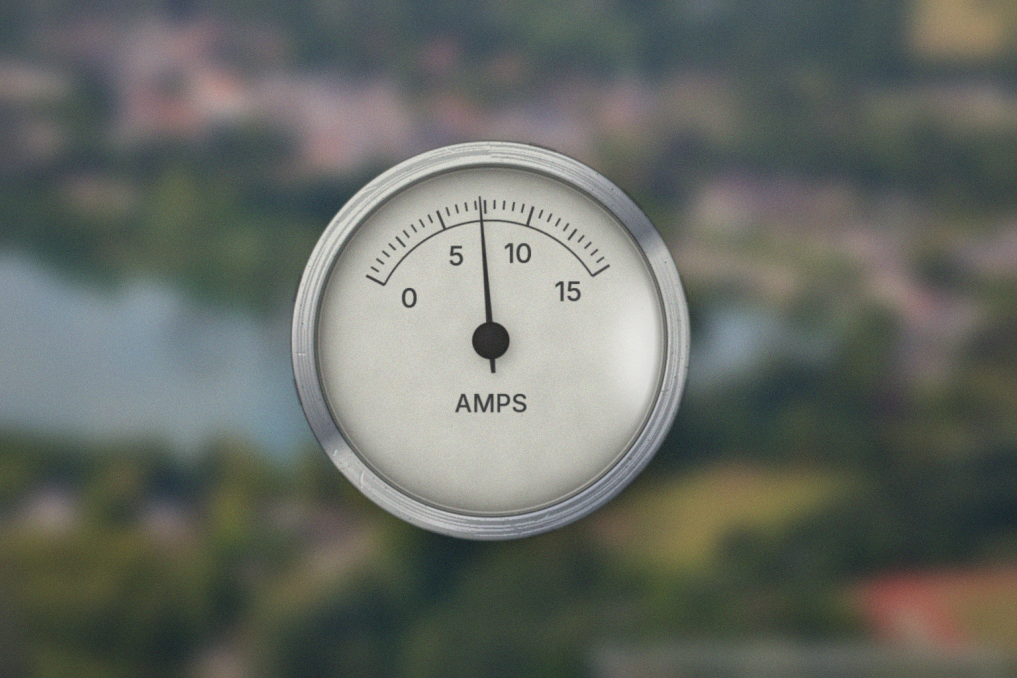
value=7.25 unit=A
